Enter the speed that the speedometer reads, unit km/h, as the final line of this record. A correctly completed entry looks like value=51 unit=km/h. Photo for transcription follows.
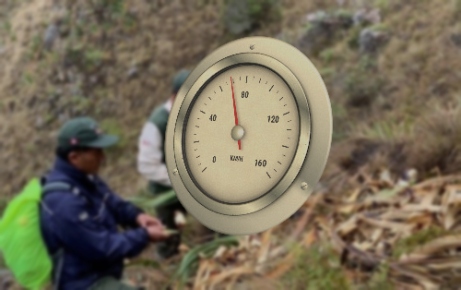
value=70 unit=km/h
